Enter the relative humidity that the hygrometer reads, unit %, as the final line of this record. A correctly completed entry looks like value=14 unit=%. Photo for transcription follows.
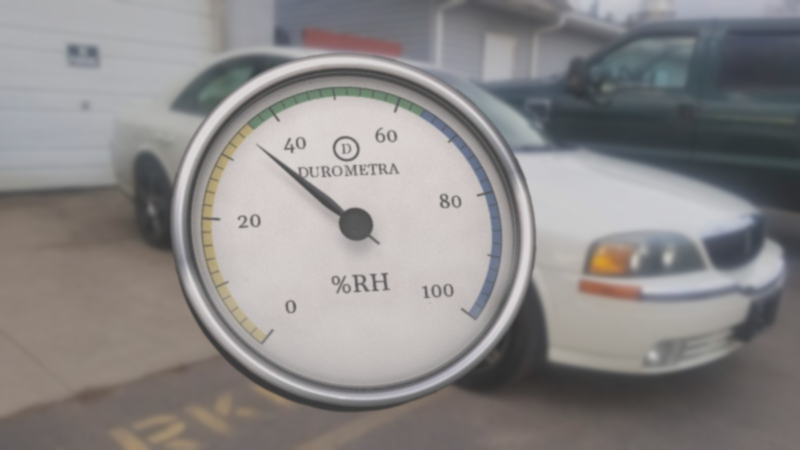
value=34 unit=%
